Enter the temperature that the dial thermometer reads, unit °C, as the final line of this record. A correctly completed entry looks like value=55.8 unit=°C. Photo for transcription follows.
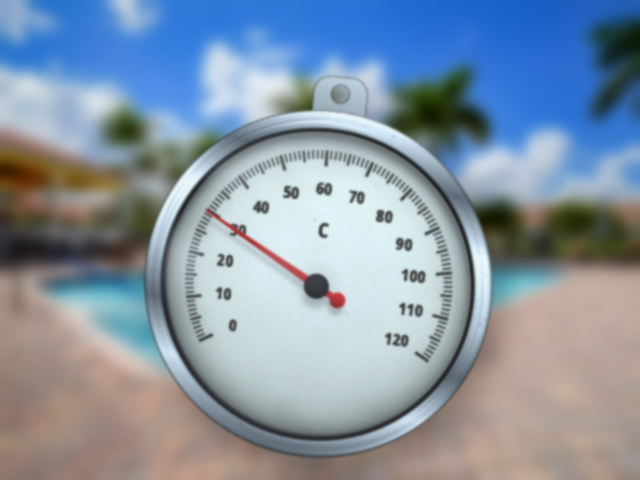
value=30 unit=°C
